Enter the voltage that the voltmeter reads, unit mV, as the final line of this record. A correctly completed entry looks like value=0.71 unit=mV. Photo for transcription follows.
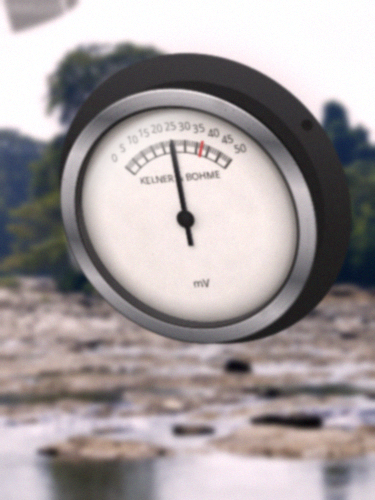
value=25 unit=mV
